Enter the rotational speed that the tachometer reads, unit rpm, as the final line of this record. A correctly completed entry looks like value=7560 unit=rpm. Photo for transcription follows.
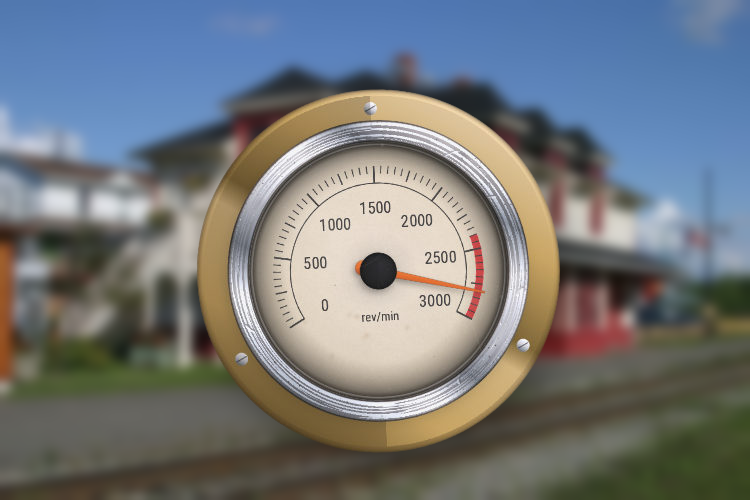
value=2800 unit=rpm
